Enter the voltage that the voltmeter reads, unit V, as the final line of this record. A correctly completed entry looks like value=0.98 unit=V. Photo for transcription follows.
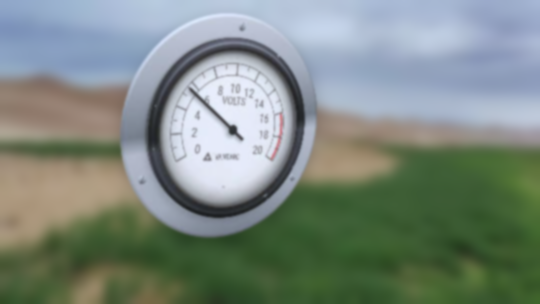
value=5.5 unit=V
